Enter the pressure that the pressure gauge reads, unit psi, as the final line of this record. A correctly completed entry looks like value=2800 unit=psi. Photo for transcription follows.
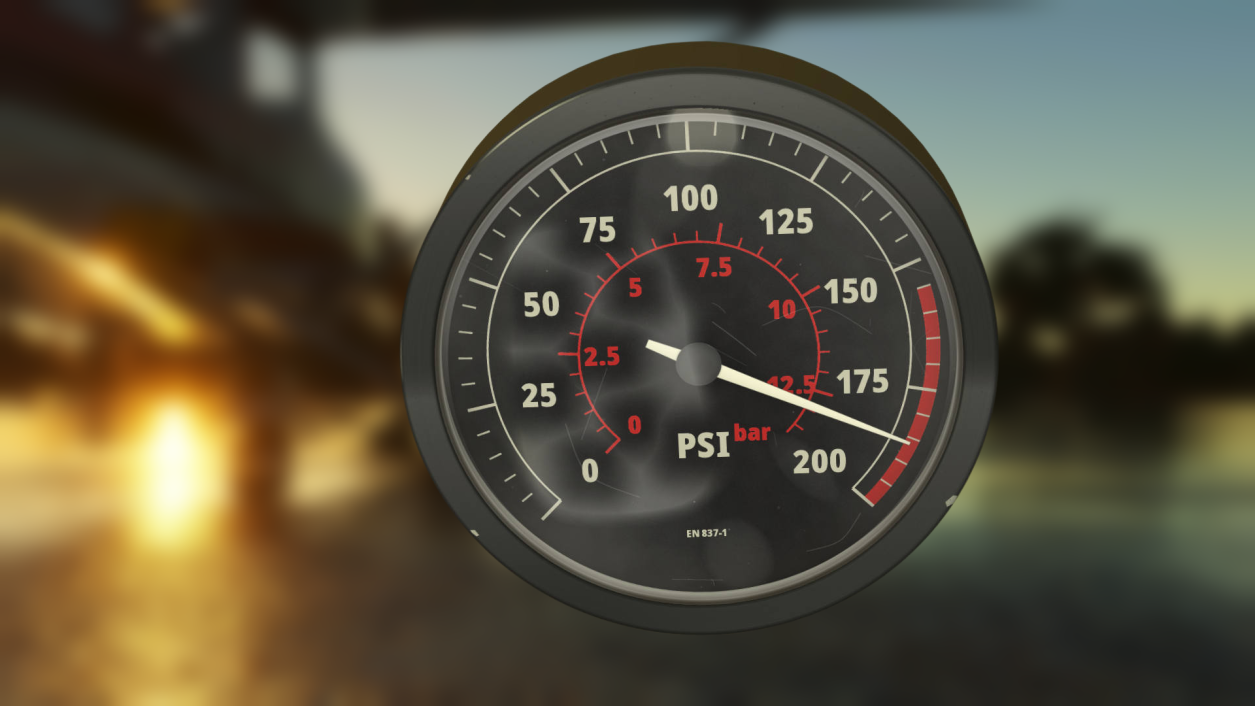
value=185 unit=psi
